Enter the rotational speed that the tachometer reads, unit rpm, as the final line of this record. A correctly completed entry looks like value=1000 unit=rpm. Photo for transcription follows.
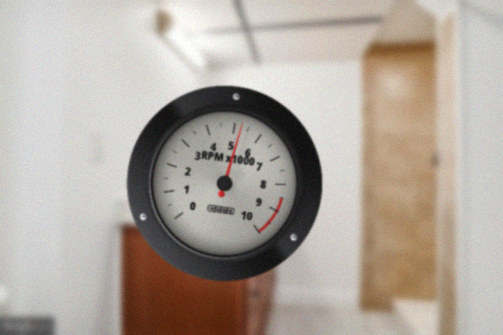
value=5250 unit=rpm
